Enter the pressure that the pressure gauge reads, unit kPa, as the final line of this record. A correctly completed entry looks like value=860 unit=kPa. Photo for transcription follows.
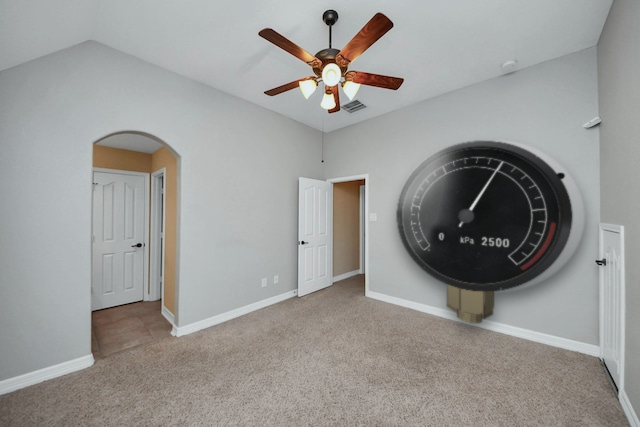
value=1500 unit=kPa
